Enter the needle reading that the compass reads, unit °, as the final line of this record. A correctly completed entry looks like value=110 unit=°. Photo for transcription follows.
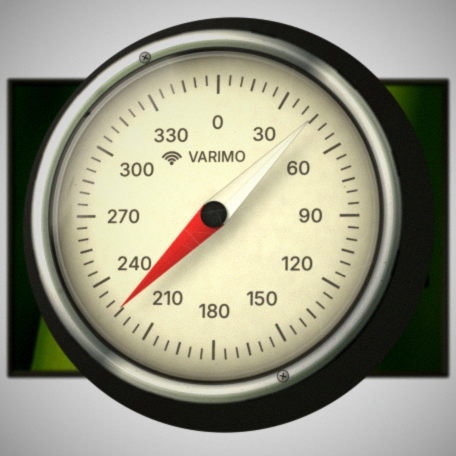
value=225 unit=°
